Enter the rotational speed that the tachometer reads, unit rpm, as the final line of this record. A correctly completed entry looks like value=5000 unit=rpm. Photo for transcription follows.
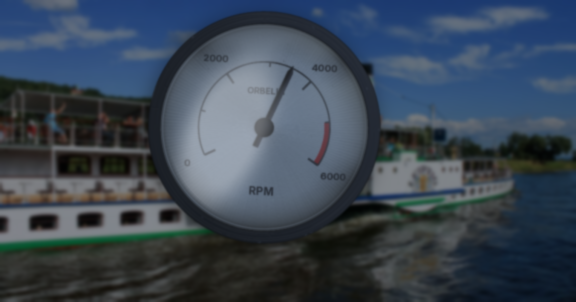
value=3500 unit=rpm
